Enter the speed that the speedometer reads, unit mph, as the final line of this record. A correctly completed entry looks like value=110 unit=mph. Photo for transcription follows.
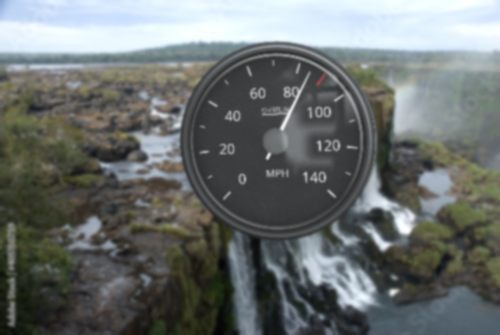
value=85 unit=mph
